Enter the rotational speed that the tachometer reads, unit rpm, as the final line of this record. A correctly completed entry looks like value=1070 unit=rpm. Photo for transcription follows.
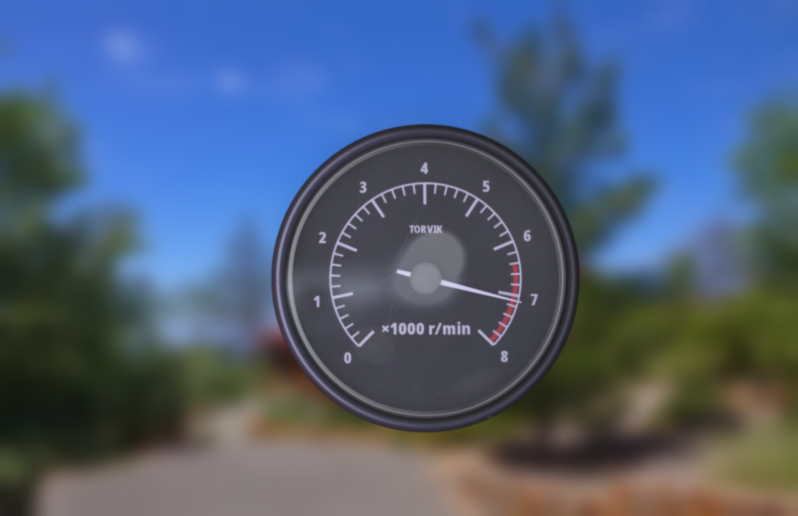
value=7100 unit=rpm
